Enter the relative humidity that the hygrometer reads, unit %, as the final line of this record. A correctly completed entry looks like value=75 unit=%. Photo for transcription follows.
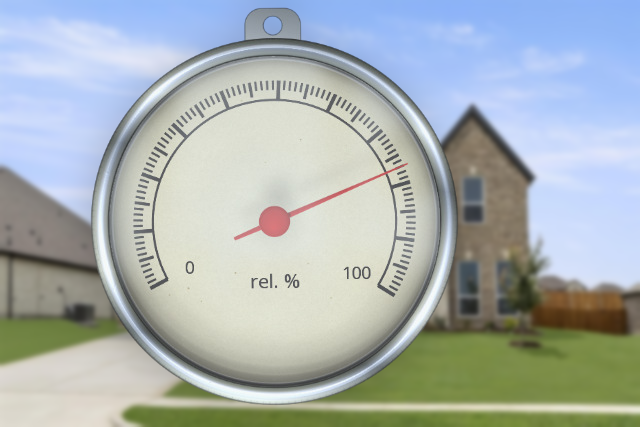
value=77 unit=%
